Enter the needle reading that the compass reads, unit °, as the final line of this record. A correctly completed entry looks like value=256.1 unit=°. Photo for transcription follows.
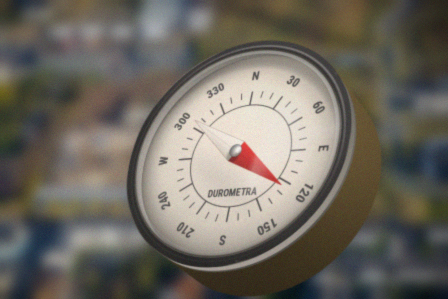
value=125 unit=°
